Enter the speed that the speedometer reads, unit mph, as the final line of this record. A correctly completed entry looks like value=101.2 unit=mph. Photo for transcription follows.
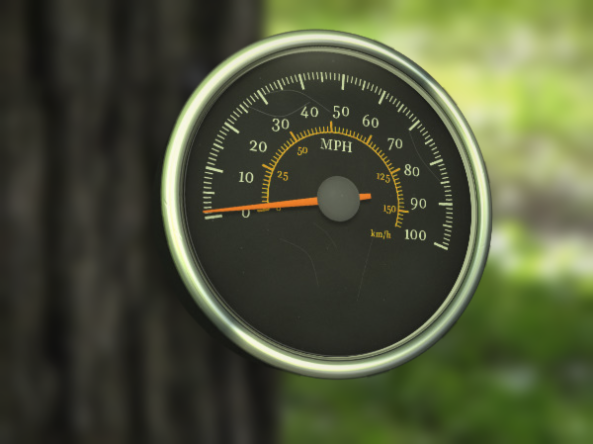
value=1 unit=mph
